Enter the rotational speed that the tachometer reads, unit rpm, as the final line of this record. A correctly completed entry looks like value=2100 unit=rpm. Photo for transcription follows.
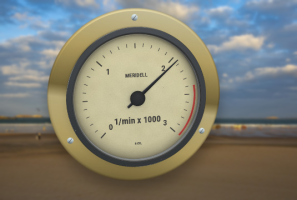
value=2050 unit=rpm
